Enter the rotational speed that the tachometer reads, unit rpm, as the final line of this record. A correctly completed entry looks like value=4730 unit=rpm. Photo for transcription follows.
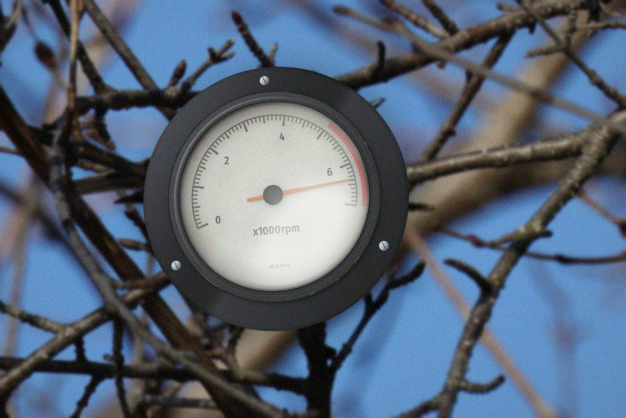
value=6400 unit=rpm
